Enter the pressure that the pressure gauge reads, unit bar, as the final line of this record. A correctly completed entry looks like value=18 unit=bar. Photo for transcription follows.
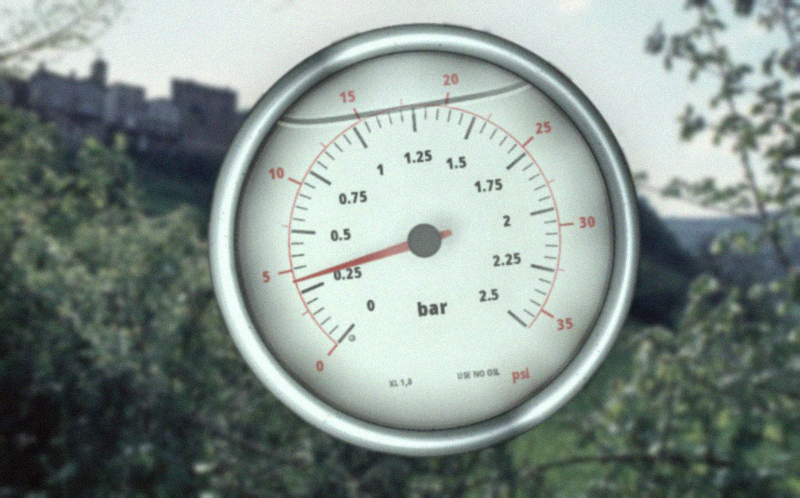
value=0.3 unit=bar
